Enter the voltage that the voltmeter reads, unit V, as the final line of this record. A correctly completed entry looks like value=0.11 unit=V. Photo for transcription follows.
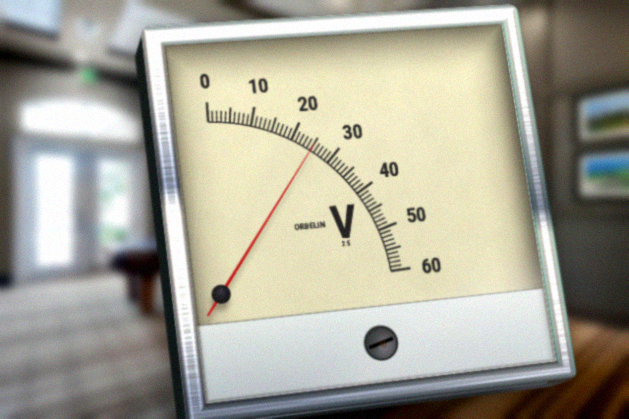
value=25 unit=V
